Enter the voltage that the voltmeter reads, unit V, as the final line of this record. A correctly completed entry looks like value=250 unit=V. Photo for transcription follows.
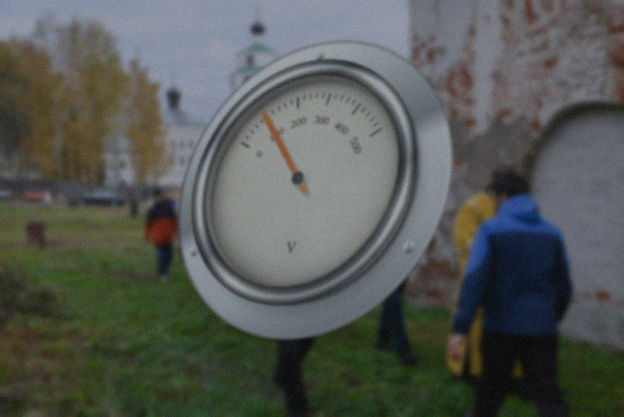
value=100 unit=V
